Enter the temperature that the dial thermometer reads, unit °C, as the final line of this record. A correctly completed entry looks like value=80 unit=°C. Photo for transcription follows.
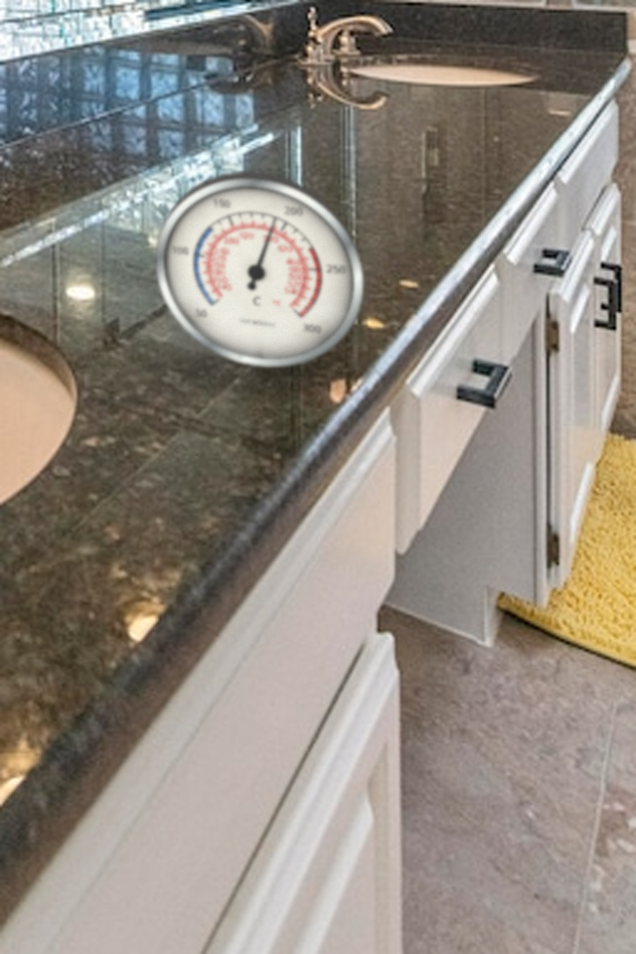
value=190 unit=°C
